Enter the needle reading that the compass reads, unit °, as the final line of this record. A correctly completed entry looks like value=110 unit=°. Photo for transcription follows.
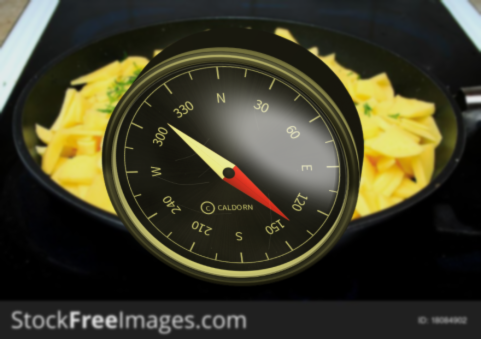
value=135 unit=°
